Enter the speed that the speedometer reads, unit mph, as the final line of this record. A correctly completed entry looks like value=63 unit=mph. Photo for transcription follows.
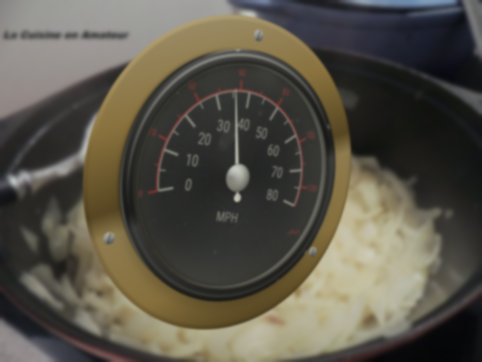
value=35 unit=mph
